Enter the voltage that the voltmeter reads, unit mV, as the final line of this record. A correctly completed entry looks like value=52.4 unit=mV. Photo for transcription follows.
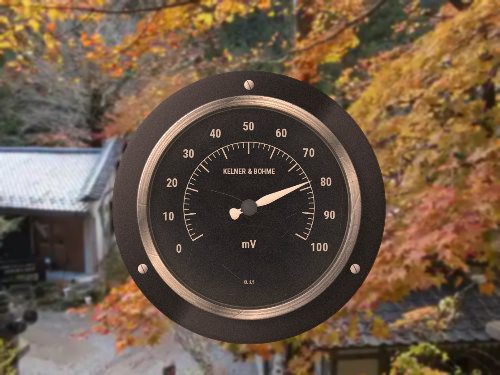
value=78 unit=mV
